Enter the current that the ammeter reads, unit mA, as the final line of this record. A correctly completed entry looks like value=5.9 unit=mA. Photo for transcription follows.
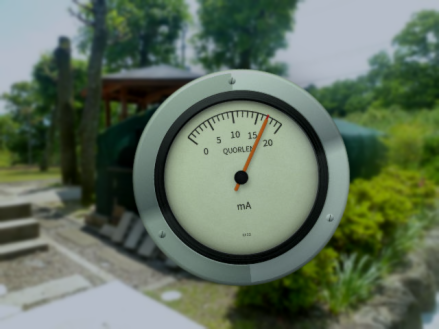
value=17 unit=mA
